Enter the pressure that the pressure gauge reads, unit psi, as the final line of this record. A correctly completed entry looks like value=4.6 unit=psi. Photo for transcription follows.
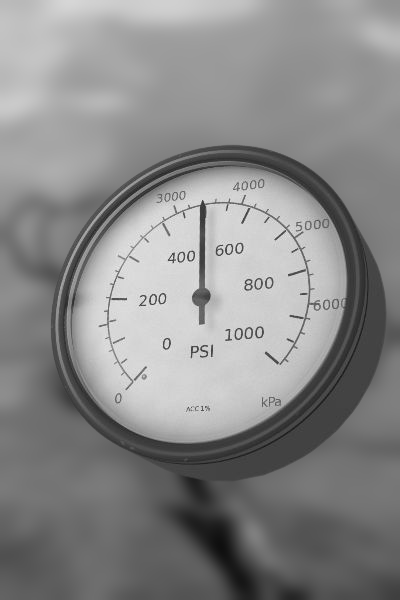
value=500 unit=psi
